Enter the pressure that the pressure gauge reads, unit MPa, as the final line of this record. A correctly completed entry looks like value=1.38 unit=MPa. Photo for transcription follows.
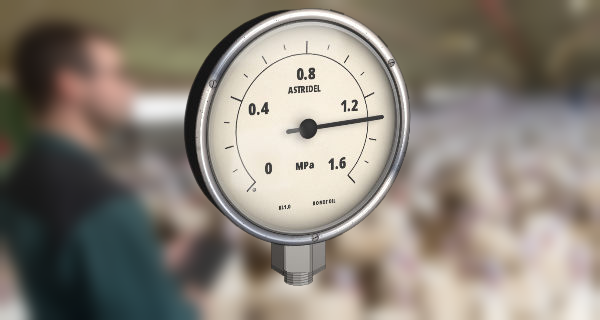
value=1.3 unit=MPa
